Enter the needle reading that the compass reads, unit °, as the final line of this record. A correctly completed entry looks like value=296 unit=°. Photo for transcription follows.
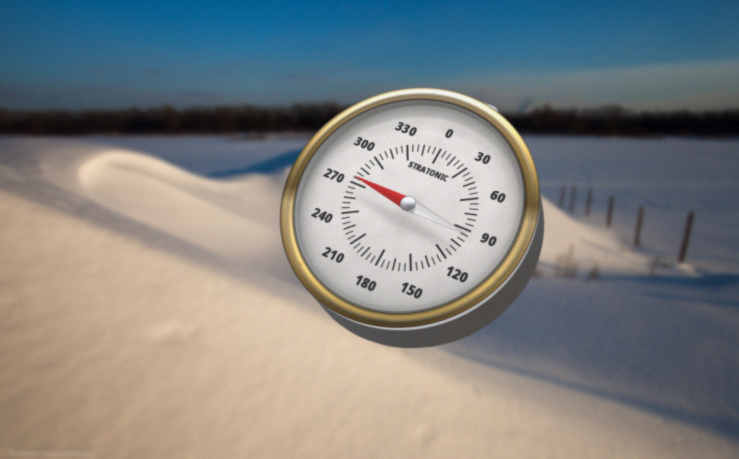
value=275 unit=°
